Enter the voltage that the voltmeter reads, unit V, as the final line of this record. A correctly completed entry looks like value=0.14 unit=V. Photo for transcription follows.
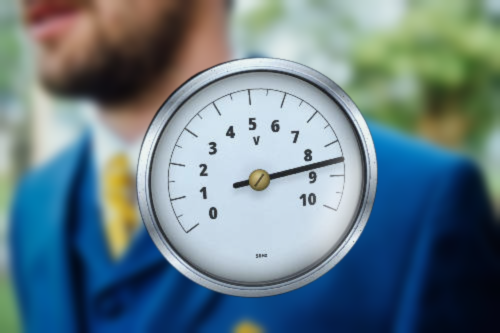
value=8.5 unit=V
